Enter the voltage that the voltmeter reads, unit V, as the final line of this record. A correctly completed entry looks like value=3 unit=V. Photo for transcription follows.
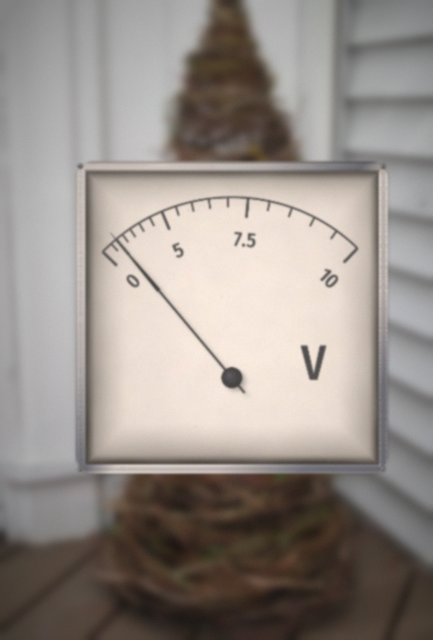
value=2.5 unit=V
